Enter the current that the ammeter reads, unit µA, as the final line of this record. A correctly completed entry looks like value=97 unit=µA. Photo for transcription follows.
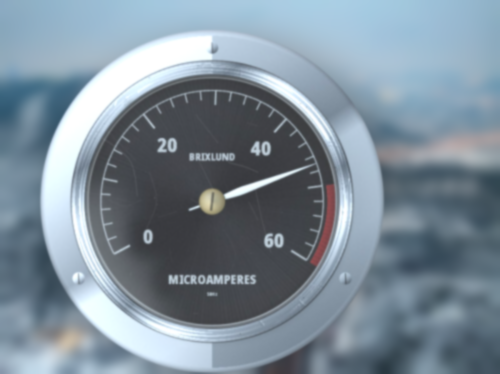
value=47 unit=µA
